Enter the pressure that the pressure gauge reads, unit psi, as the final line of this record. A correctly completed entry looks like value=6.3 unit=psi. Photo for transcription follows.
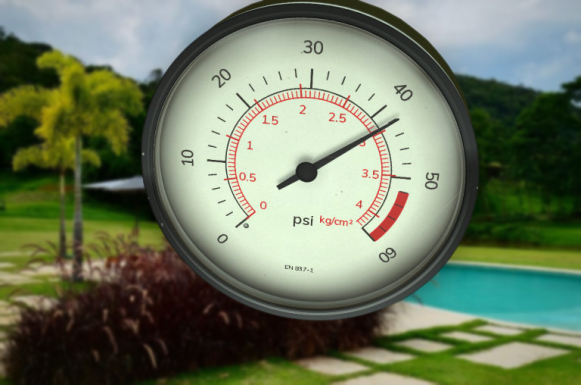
value=42 unit=psi
